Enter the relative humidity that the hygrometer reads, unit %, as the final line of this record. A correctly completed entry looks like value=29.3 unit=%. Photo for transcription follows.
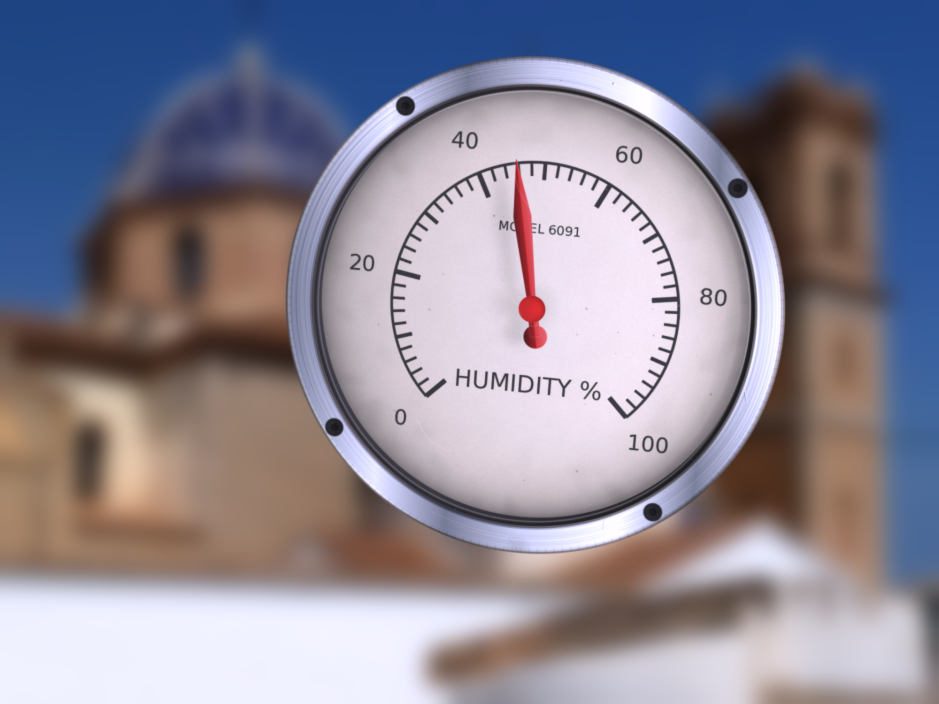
value=46 unit=%
